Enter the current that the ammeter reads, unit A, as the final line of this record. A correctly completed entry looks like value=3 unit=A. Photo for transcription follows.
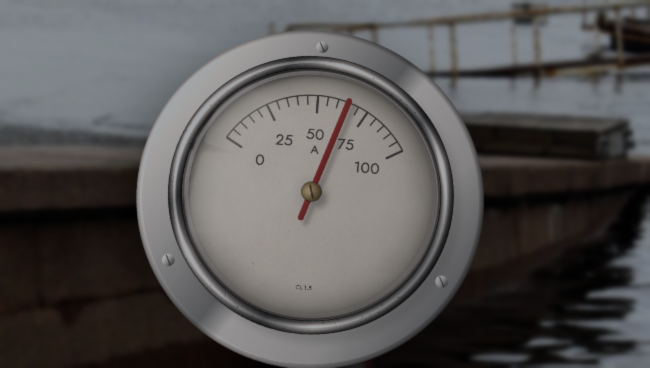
value=65 unit=A
